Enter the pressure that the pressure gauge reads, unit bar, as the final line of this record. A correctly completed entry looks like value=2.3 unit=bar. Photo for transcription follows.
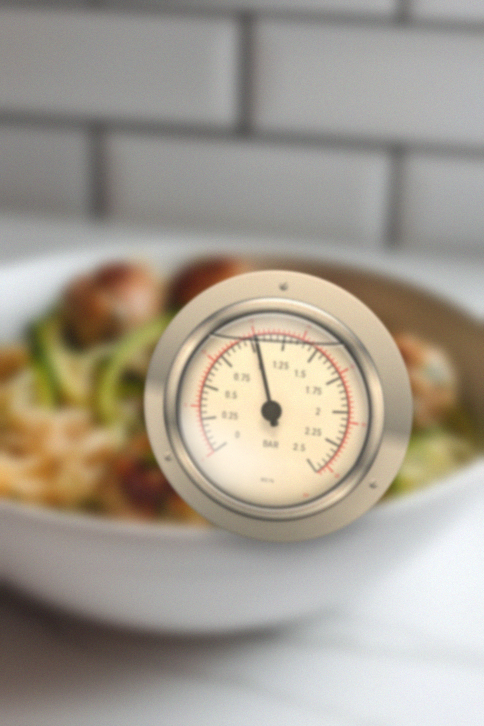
value=1.05 unit=bar
